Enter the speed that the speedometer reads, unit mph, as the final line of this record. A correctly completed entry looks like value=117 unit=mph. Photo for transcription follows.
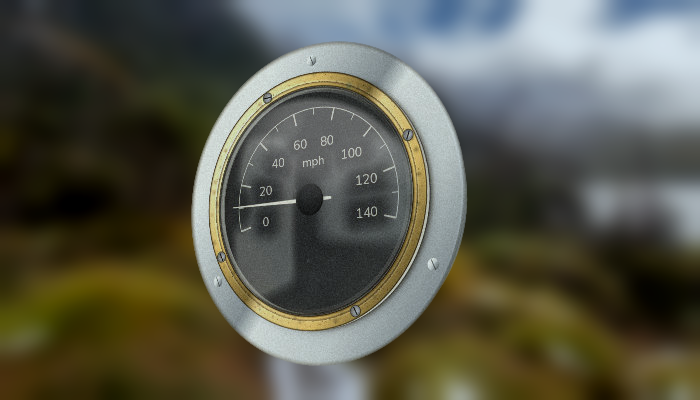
value=10 unit=mph
